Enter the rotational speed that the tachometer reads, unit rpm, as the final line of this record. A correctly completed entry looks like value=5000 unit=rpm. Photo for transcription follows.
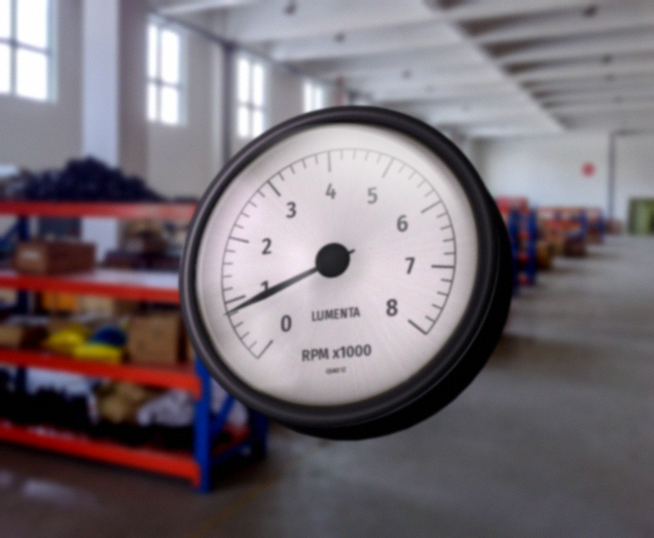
value=800 unit=rpm
